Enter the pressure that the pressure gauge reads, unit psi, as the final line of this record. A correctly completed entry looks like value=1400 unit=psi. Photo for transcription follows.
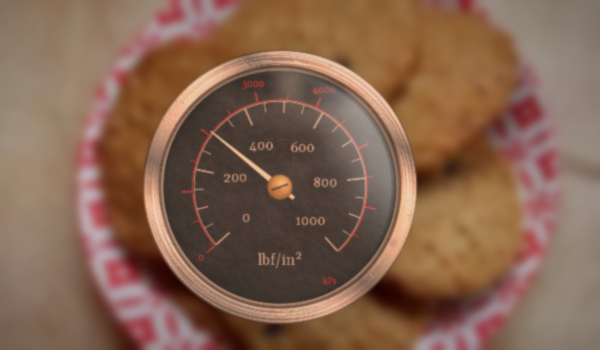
value=300 unit=psi
